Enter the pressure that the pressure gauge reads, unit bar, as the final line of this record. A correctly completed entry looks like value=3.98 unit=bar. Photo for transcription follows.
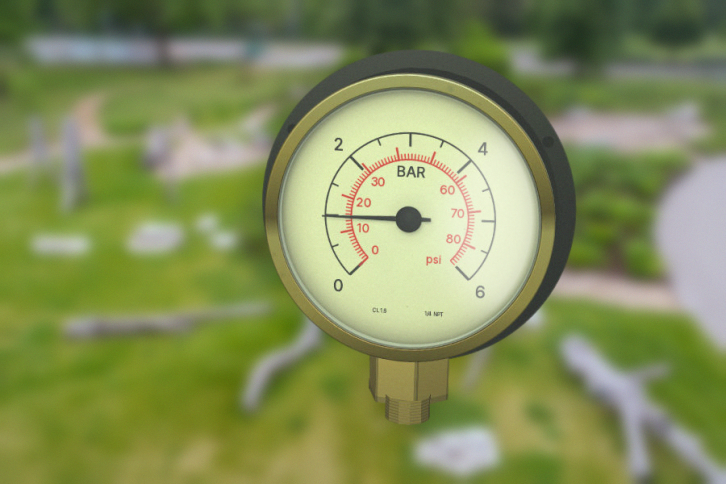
value=1 unit=bar
